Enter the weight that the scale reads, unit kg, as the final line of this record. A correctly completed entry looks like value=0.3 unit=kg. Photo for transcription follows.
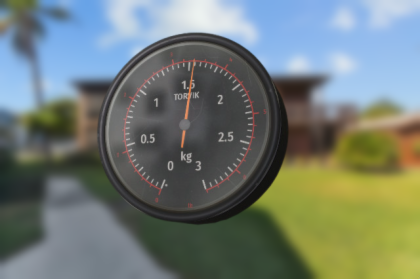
value=1.55 unit=kg
